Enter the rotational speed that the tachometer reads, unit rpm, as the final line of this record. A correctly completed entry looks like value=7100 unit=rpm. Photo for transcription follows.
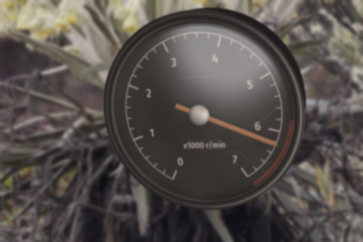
value=6200 unit=rpm
